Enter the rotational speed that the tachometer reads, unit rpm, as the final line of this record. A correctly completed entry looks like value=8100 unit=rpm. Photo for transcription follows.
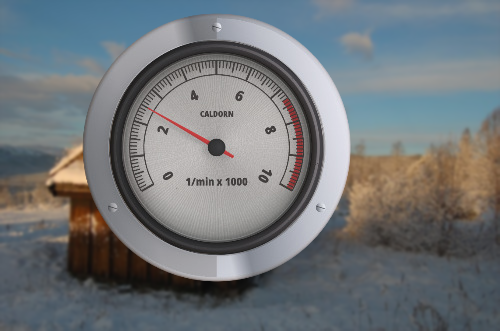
value=2500 unit=rpm
